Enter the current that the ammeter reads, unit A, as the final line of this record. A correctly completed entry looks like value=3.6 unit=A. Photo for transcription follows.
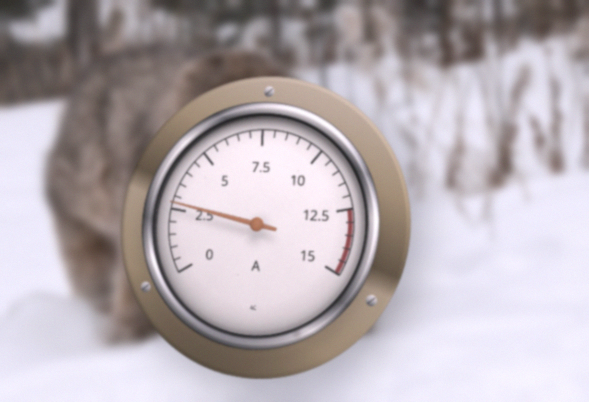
value=2.75 unit=A
